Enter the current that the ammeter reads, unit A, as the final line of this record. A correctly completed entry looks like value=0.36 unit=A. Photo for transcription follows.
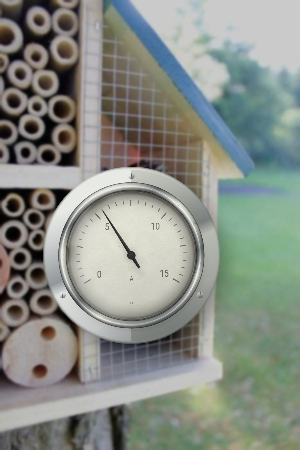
value=5.5 unit=A
